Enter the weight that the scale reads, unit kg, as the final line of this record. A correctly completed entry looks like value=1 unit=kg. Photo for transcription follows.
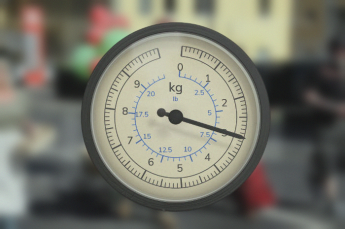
value=3 unit=kg
